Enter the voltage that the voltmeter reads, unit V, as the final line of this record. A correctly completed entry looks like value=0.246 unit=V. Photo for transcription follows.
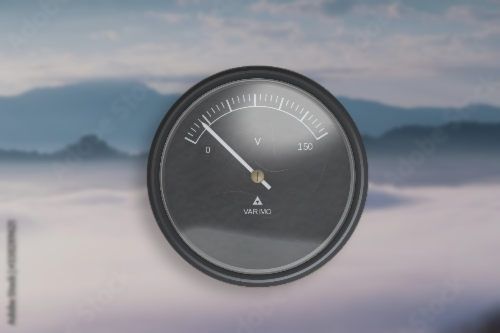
value=20 unit=V
